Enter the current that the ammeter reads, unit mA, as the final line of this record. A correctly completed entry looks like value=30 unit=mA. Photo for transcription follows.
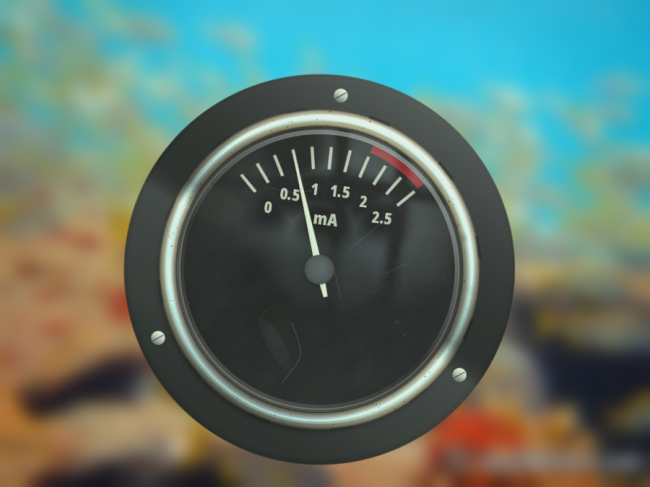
value=0.75 unit=mA
